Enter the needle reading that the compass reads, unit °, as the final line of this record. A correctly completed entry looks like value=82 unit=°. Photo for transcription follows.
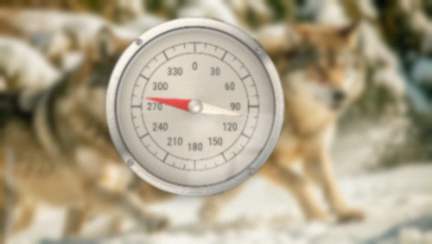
value=280 unit=°
